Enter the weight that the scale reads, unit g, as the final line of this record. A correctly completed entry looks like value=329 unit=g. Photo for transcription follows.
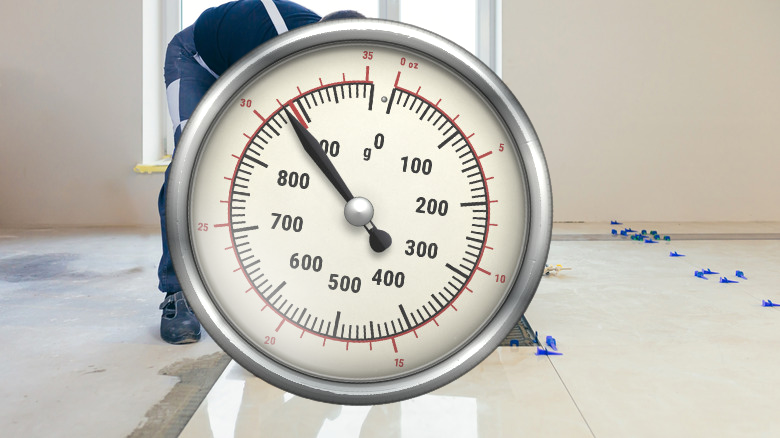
value=880 unit=g
